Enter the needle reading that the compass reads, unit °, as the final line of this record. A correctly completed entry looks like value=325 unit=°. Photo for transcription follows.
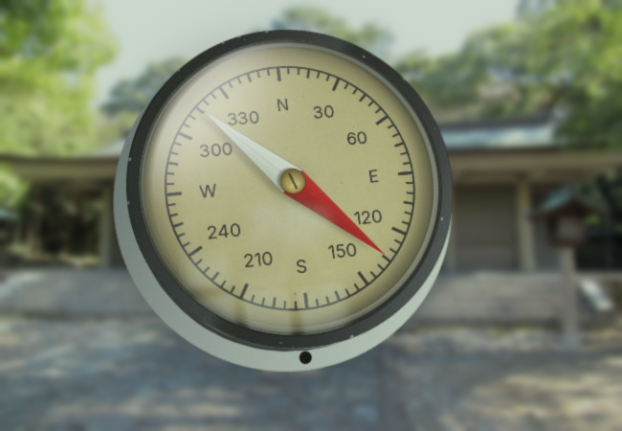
value=135 unit=°
